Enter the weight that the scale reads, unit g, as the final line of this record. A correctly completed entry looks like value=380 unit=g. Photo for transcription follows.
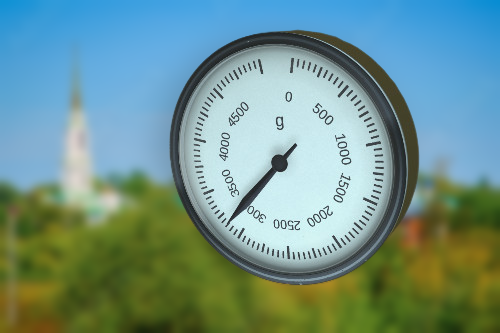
value=3150 unit=g
